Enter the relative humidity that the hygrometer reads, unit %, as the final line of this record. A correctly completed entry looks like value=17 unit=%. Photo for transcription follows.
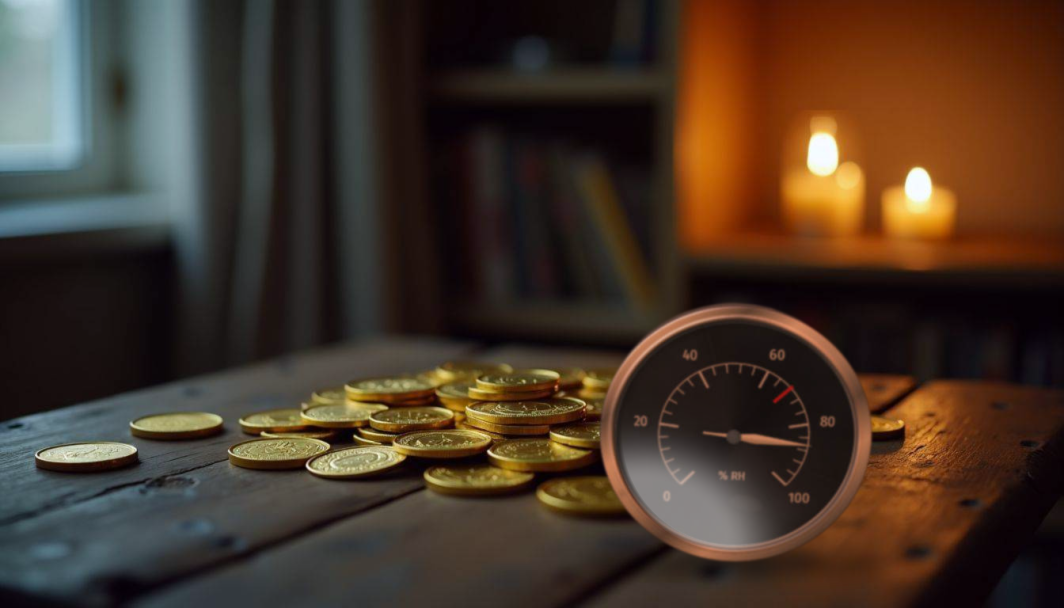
value=86 unit=%
